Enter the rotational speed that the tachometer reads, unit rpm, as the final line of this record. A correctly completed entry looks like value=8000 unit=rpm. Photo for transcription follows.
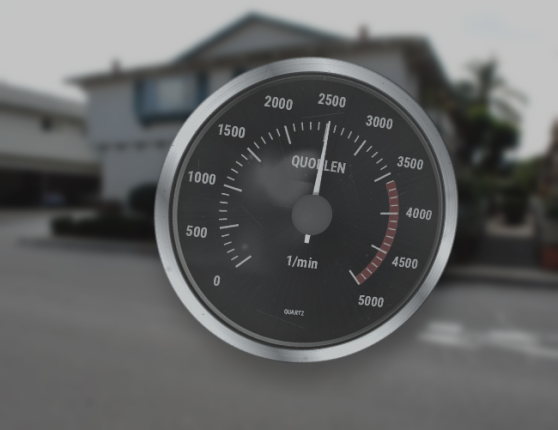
value=2500 unit=rpm
